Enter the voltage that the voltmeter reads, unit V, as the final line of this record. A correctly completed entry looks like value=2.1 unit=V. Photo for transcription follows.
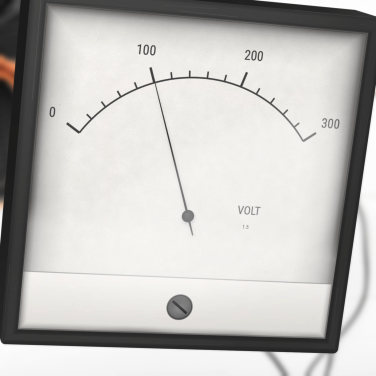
value=100 unit=V
